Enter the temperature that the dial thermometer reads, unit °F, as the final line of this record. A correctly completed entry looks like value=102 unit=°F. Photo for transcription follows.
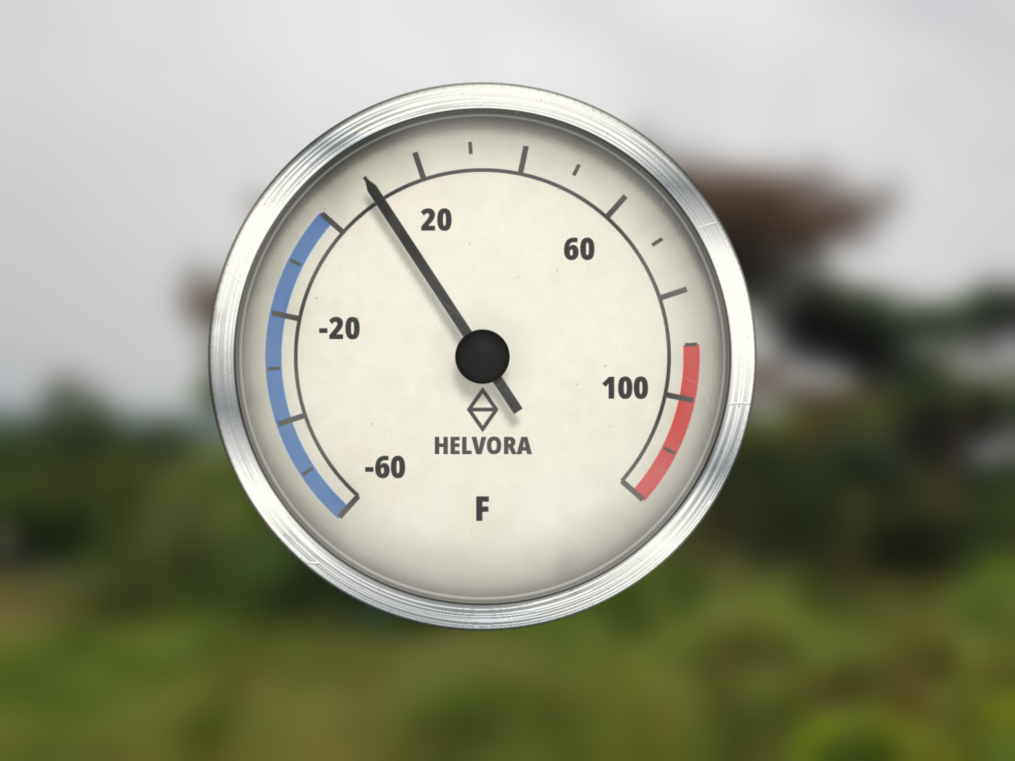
value=10 unit=°F
